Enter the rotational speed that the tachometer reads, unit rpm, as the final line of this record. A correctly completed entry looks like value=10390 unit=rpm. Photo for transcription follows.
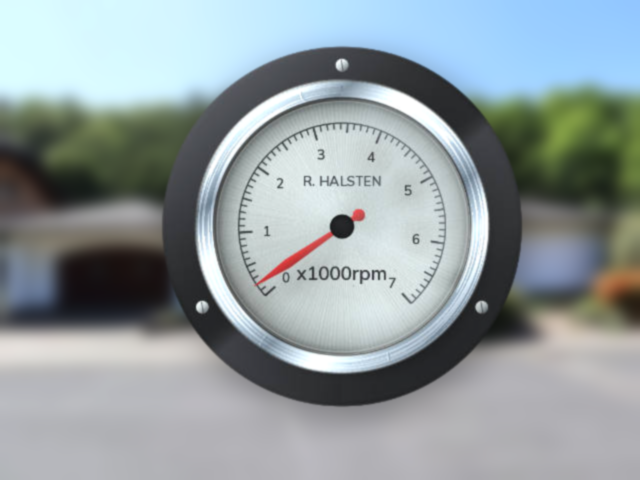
value=200 unit=rpm
